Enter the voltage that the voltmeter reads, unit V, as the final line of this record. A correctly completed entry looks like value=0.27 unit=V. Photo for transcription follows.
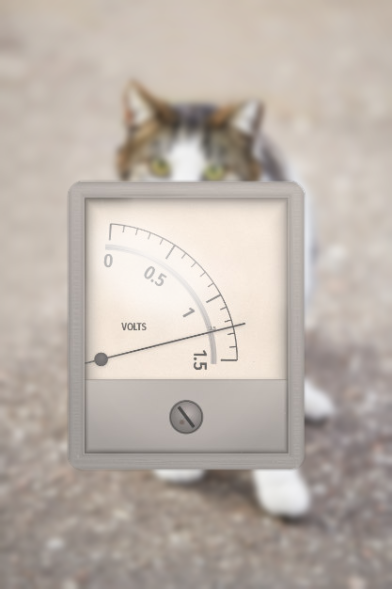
value=1.25 unit=V
